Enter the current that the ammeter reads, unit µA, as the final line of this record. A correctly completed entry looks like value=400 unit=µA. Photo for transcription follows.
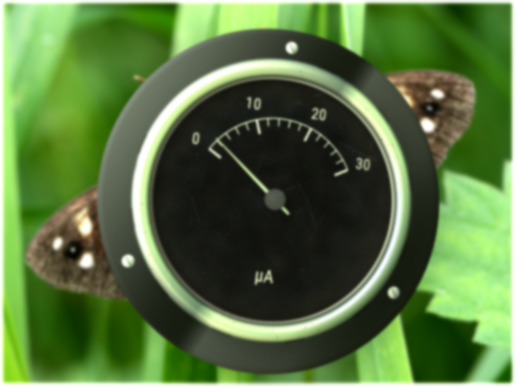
value=2 unit=µA
